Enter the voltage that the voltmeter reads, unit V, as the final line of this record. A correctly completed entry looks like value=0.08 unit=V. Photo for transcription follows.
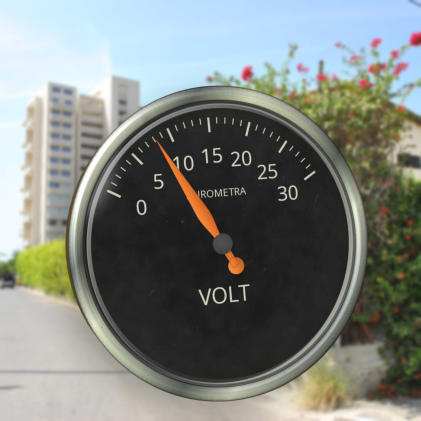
value=8 unit=V
